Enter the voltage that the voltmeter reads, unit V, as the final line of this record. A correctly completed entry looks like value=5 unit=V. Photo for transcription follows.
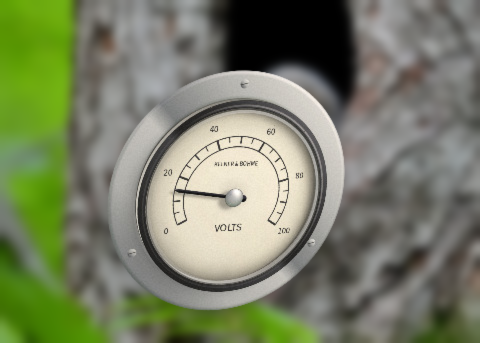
value=15 unit=V
